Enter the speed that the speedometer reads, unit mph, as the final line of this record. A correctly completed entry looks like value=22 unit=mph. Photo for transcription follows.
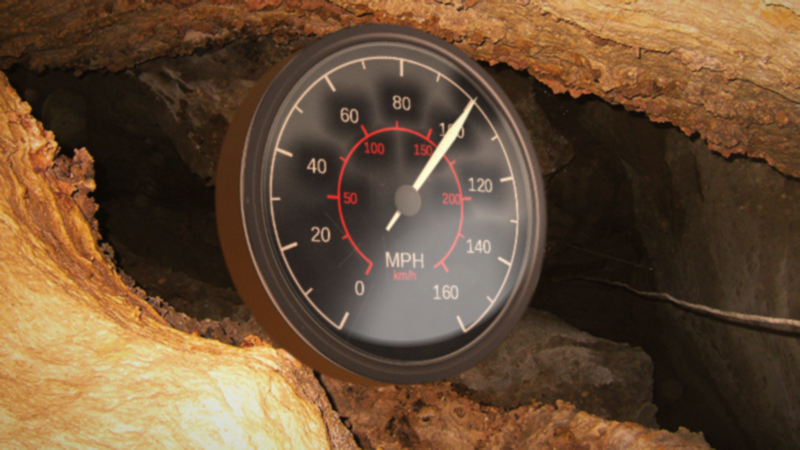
value=100 unit=mph
